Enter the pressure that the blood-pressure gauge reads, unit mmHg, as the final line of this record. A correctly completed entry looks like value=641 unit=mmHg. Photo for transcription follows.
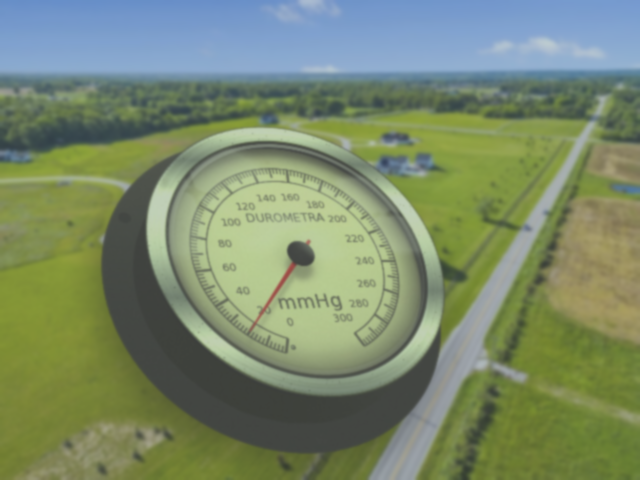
value=20 unit=mmHg
